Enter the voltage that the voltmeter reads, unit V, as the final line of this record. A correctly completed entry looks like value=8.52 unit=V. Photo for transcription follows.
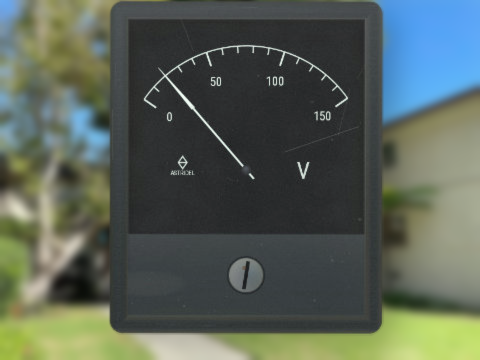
value=20 unit=V
